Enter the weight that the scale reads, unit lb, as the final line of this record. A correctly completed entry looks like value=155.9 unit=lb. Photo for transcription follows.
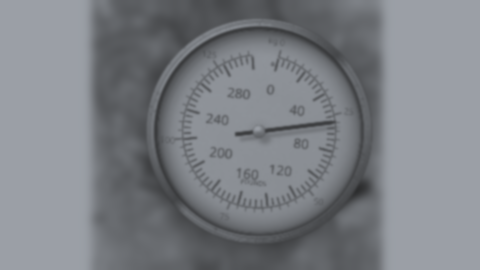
value=60 unit=lb
